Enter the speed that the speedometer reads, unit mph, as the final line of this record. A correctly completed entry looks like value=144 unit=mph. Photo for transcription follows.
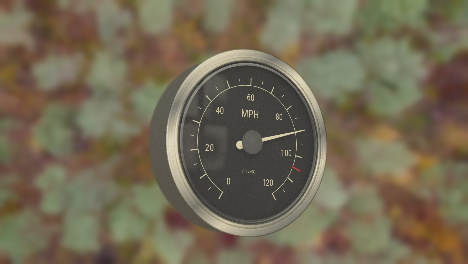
value=90 unit=mph
